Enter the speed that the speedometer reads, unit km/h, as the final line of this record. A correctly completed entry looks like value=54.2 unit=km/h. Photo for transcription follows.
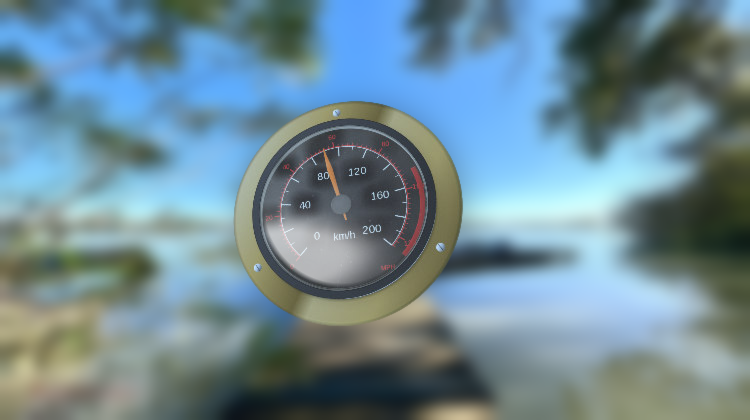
value=90 unit=km/h
